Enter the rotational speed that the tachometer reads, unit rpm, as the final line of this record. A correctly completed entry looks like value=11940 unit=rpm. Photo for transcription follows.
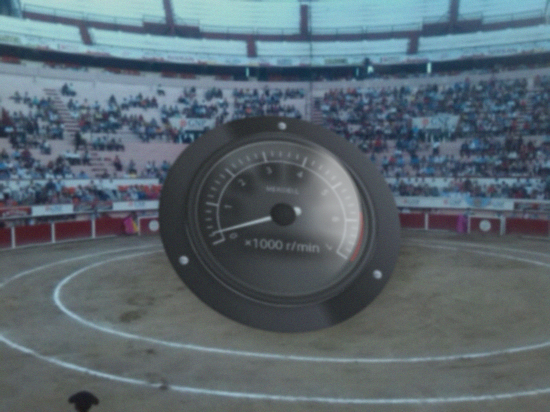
value=200 unit=rpm
